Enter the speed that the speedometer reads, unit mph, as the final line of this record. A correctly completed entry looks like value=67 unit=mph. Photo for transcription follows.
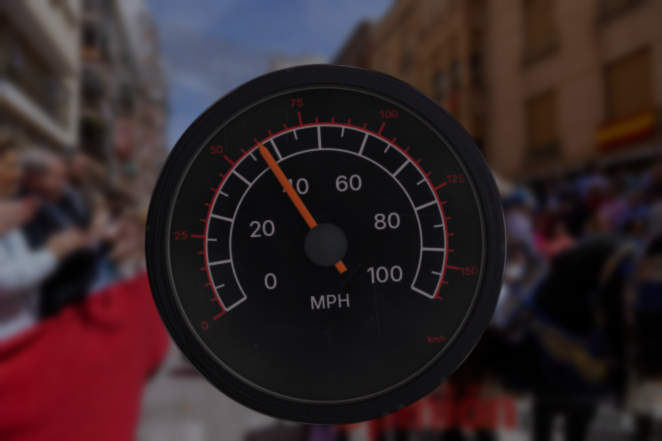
value=37.5 unit=mph
